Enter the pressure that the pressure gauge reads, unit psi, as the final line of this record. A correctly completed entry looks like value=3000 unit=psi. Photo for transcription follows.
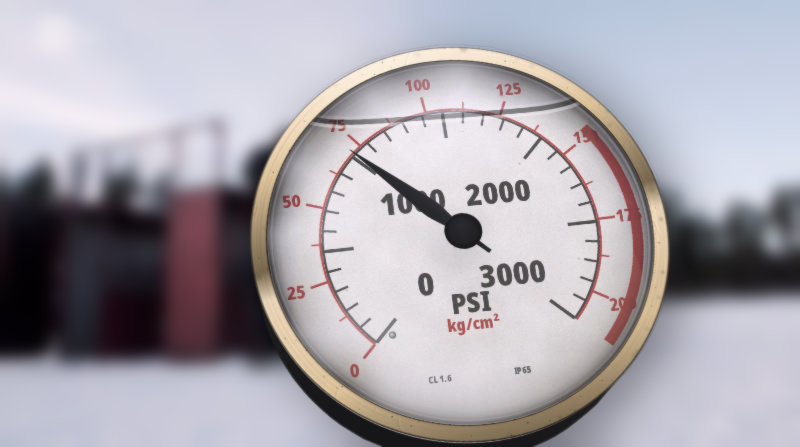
value=1000 unit=psi
